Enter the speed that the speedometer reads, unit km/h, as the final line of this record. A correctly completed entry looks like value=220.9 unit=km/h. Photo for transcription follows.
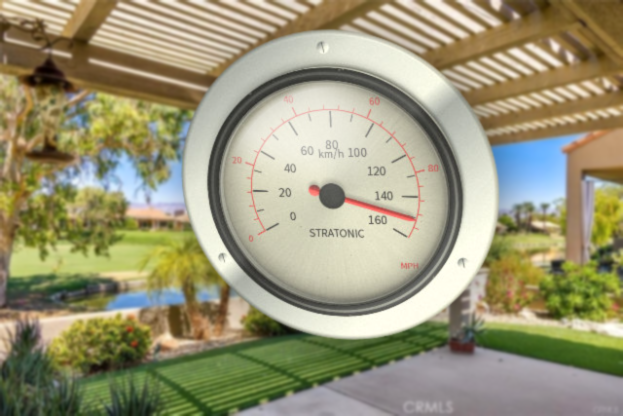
value=150 unit=km/h
